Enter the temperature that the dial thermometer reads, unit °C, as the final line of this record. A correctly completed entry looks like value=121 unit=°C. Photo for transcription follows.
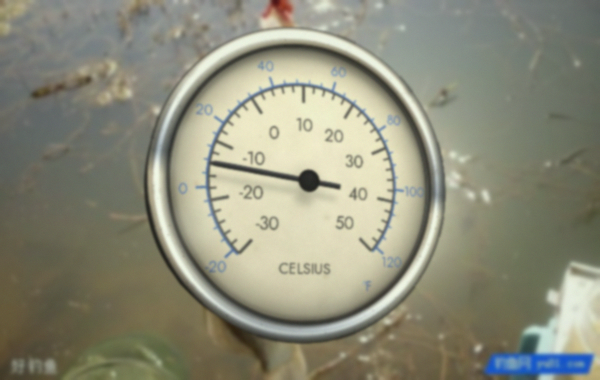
value=-14 unit=°C
